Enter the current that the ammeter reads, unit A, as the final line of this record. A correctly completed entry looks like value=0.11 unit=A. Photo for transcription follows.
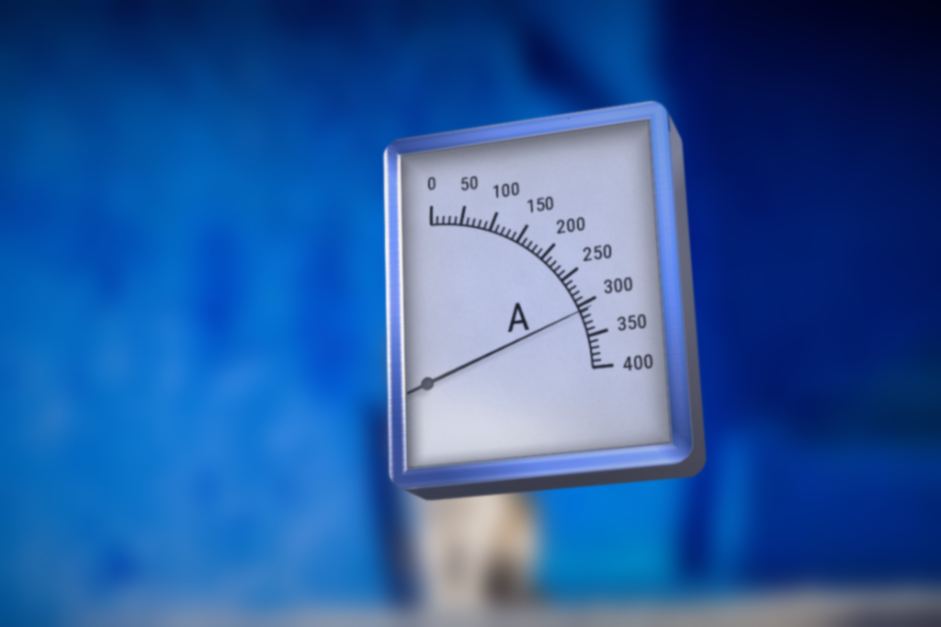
value=310 unit=A
